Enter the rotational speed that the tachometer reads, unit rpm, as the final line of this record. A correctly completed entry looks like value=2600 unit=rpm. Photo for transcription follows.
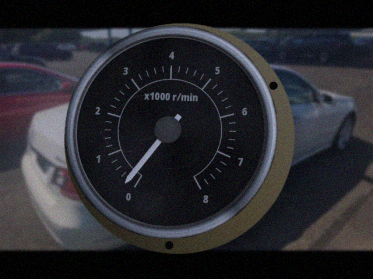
value=200 unit=rpm
